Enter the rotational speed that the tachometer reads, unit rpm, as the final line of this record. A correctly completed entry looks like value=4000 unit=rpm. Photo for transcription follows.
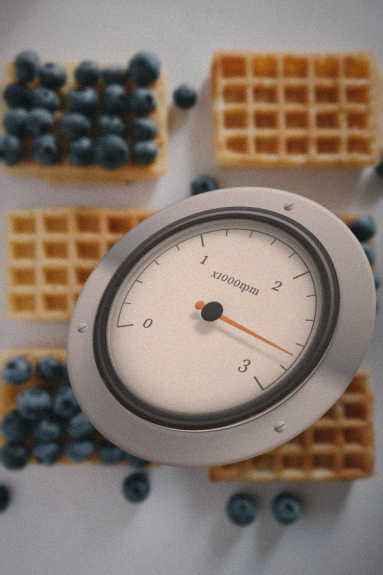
value=2700 unit=rpm
